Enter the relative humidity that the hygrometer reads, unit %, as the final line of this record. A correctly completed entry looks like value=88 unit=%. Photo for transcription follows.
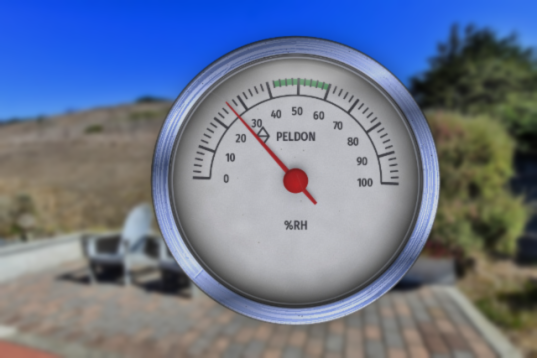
value=26 unit=%
